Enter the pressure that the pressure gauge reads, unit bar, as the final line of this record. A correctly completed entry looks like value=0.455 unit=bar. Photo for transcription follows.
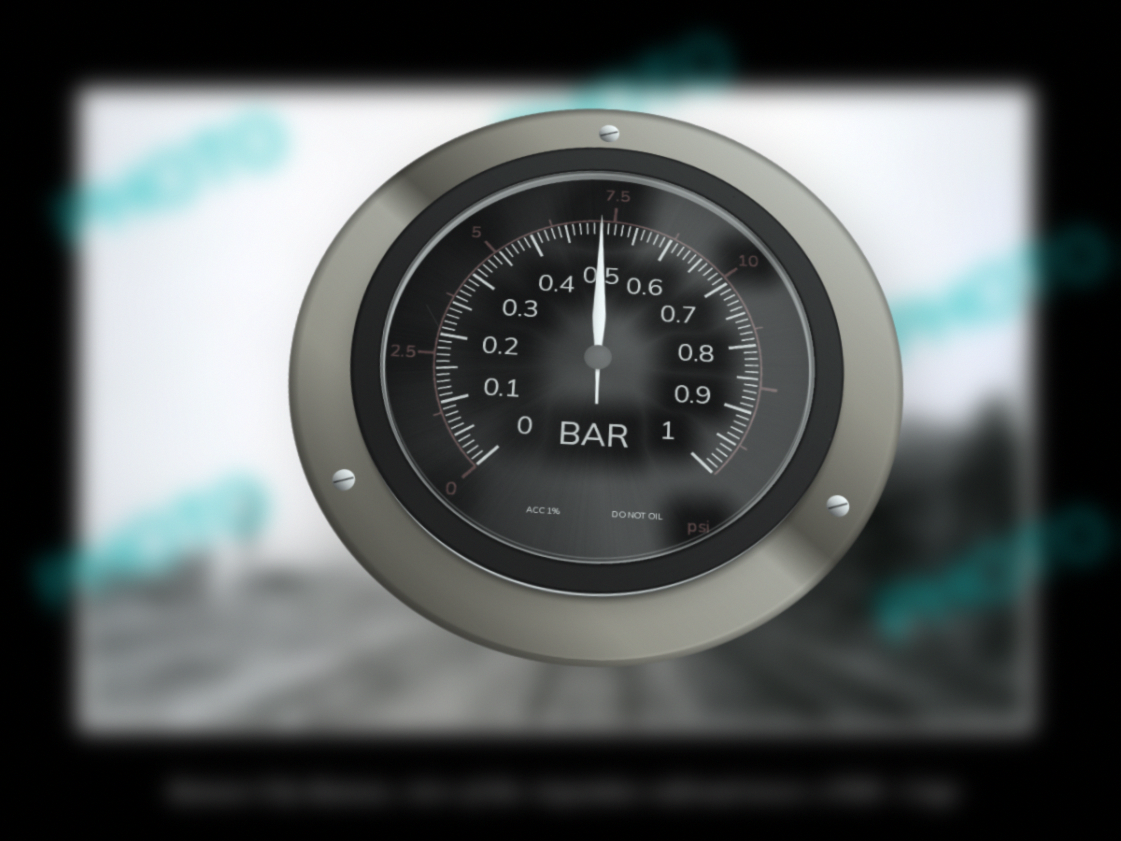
value=0.5 unit=bar
